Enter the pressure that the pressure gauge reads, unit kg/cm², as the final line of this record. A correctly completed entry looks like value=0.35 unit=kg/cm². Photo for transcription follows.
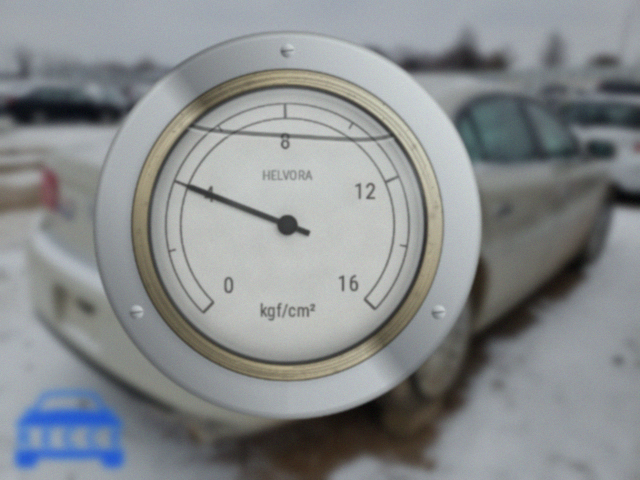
value=4 unit=kg/cm²
